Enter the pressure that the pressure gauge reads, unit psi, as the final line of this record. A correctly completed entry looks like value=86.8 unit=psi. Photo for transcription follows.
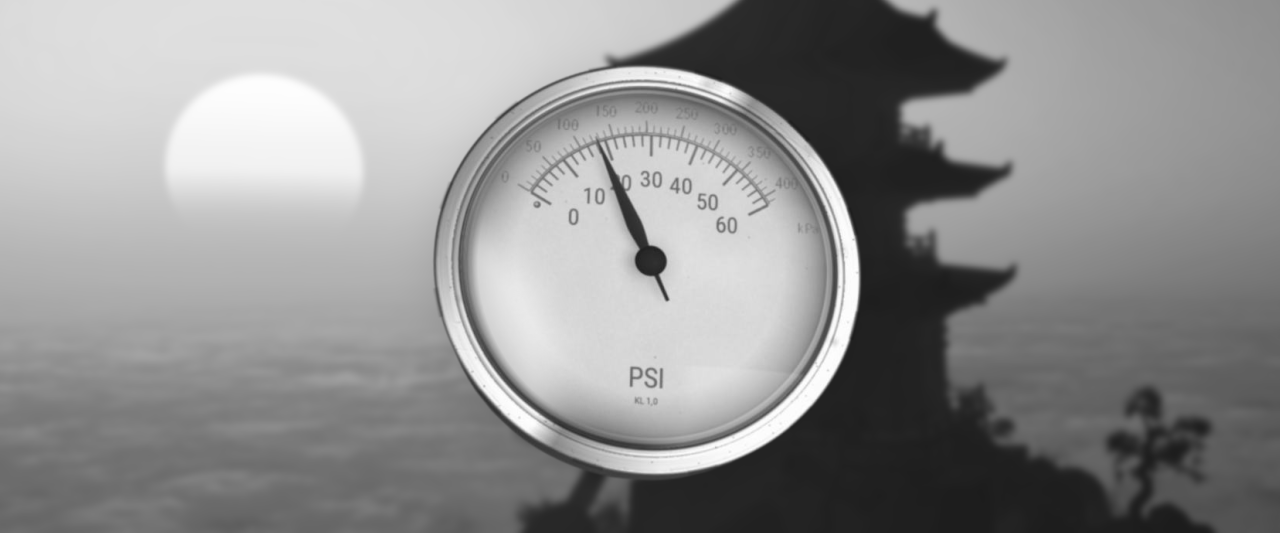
value=18 unit=psi
